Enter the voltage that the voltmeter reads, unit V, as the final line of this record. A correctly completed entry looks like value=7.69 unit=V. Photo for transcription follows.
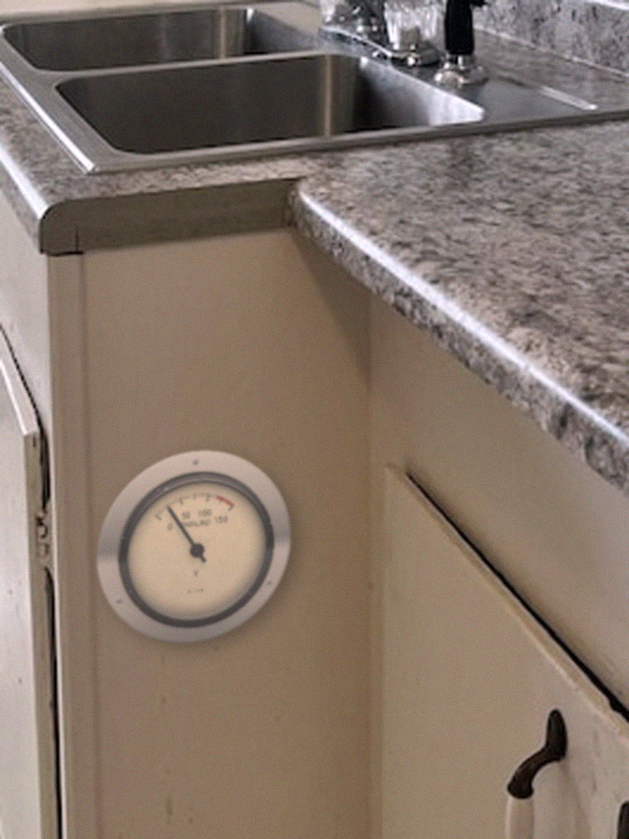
value=25 unit=V
